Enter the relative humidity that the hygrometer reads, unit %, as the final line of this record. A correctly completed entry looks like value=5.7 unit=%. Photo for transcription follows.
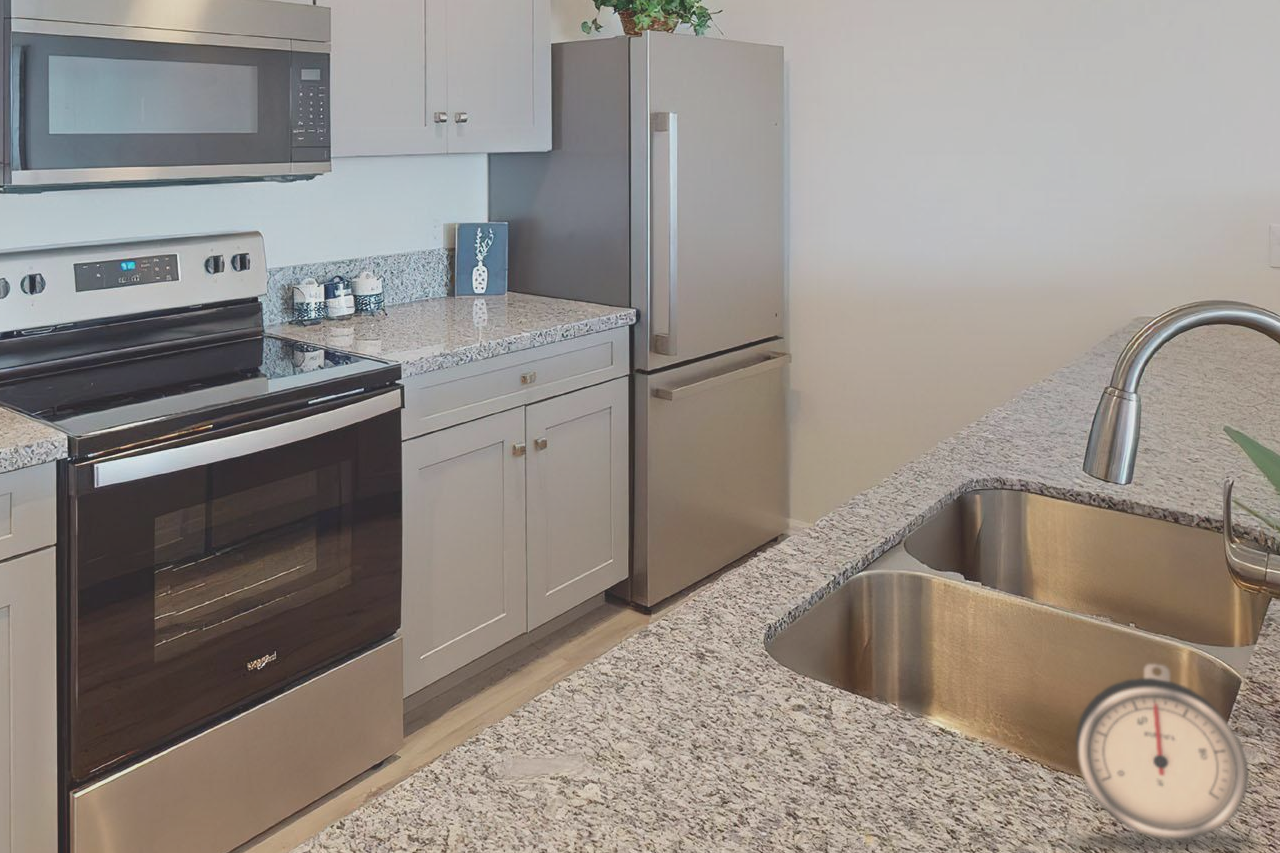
value=48 unit=%
